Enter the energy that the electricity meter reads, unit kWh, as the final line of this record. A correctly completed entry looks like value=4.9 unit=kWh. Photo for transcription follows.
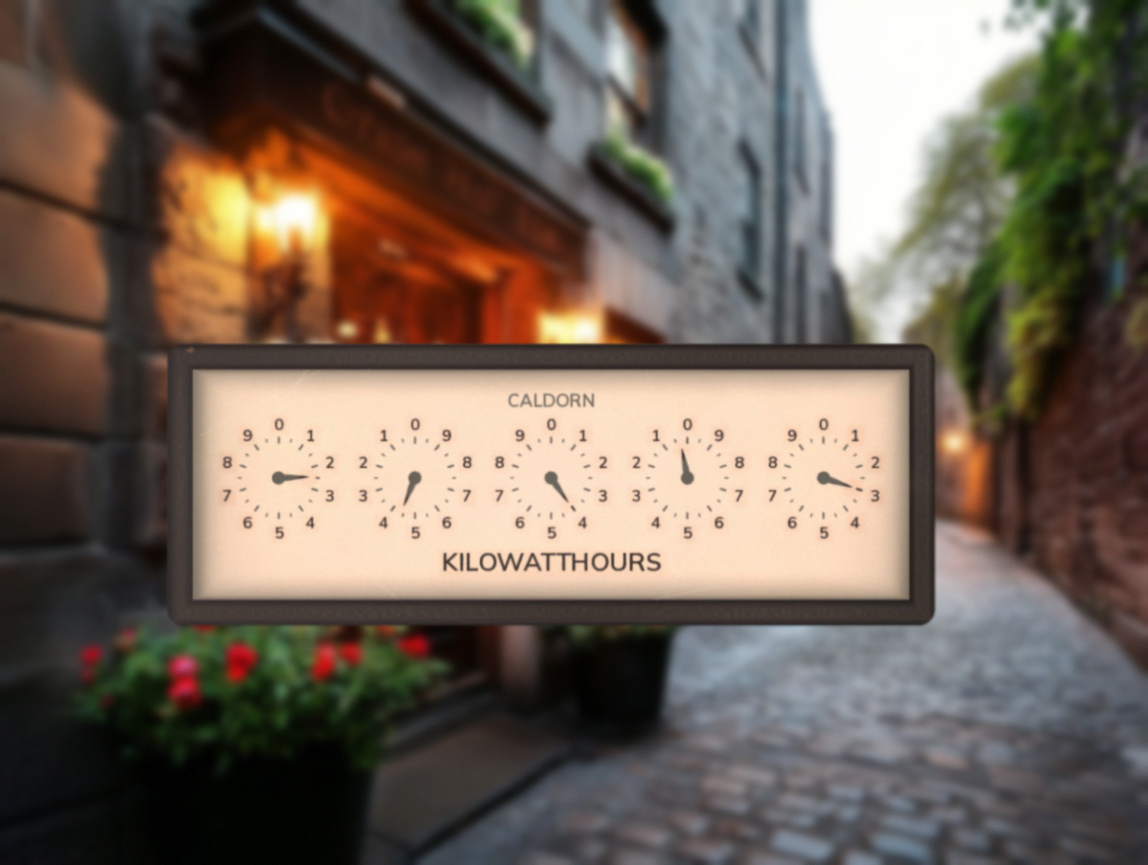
value=24403 unit=kWh
